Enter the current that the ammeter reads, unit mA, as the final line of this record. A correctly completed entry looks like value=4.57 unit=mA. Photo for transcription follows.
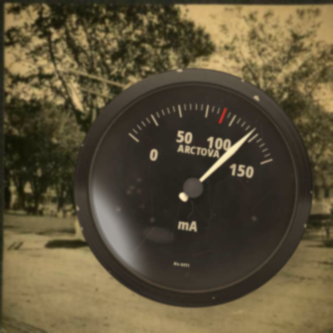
value=120 unit=mA
